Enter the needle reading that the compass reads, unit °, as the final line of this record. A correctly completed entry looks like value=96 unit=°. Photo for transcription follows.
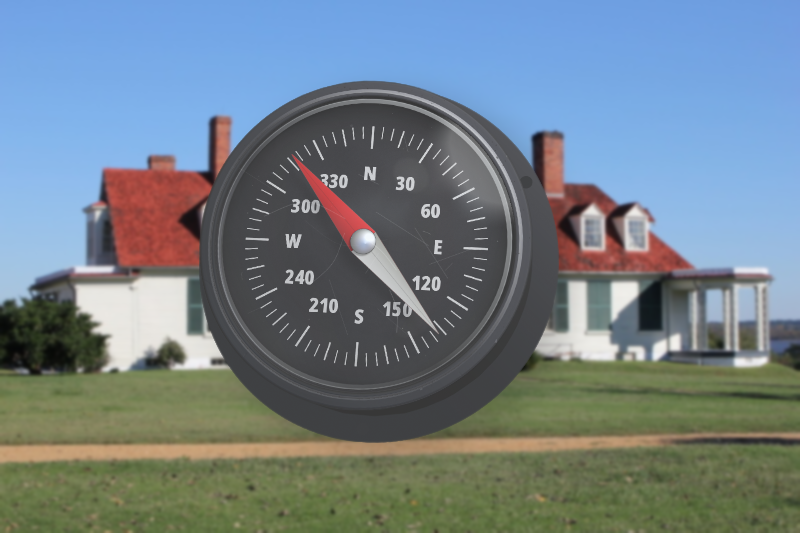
value=317.5 unit=°
